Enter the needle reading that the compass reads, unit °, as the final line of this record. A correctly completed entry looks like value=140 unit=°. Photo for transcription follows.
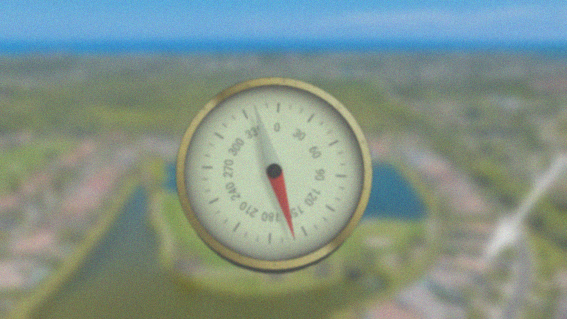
value=160 unit=°
